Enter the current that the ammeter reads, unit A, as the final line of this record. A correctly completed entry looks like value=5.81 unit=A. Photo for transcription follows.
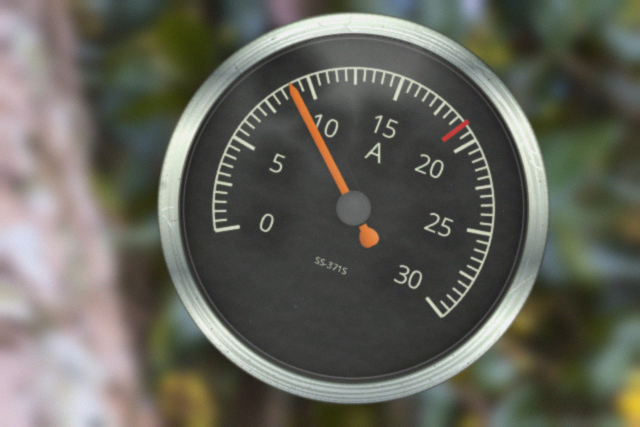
value=9 unit=A
